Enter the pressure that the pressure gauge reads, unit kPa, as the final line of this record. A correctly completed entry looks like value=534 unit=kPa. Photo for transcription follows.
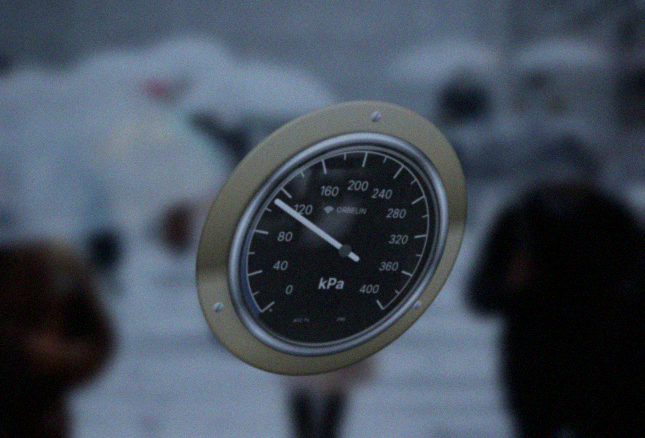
value=110 unit=kPa
